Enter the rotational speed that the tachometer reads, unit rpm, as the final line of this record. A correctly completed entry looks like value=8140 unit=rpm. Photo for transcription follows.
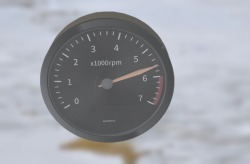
value=5600 unit=rpm
